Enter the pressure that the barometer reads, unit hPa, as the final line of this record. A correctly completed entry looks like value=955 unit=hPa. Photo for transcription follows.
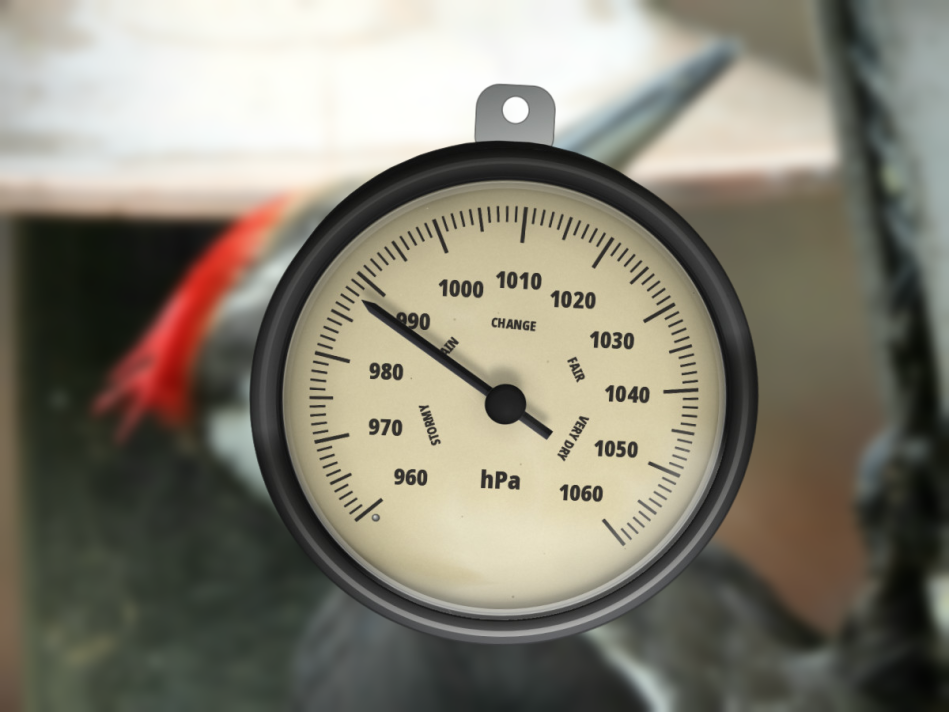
value=988 unit=hPa
